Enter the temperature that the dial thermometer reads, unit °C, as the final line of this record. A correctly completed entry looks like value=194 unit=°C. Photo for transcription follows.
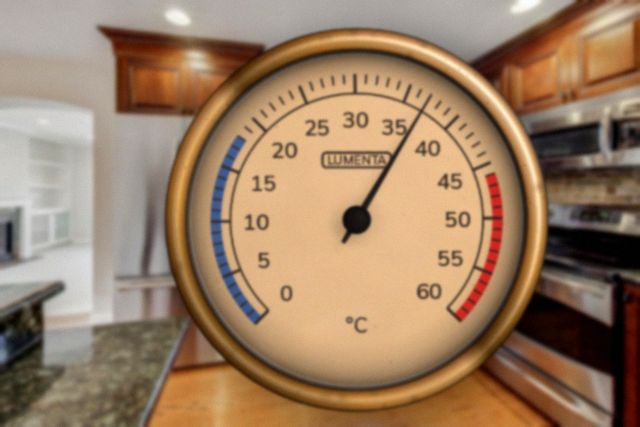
value=37 unit=°C
